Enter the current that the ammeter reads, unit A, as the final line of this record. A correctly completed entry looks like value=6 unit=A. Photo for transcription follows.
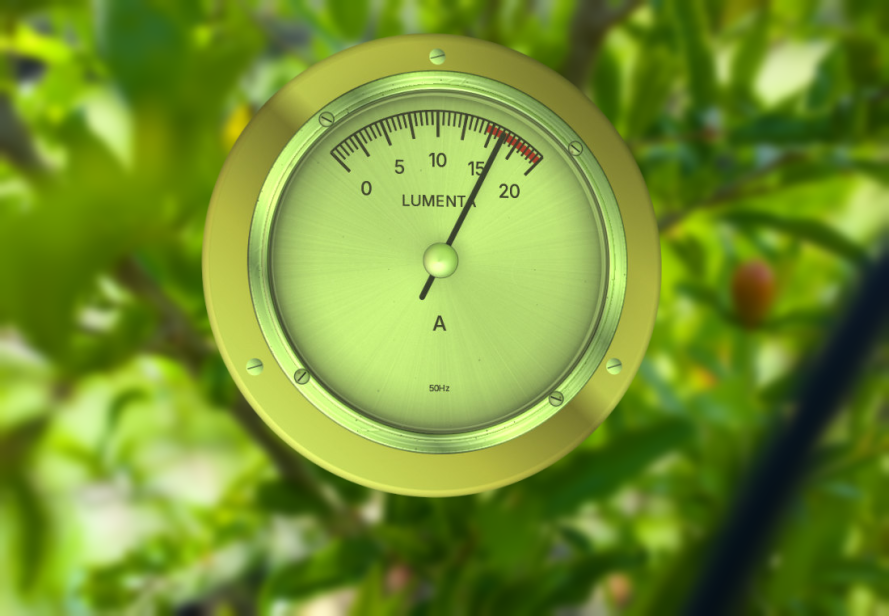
value=16 unit=A
